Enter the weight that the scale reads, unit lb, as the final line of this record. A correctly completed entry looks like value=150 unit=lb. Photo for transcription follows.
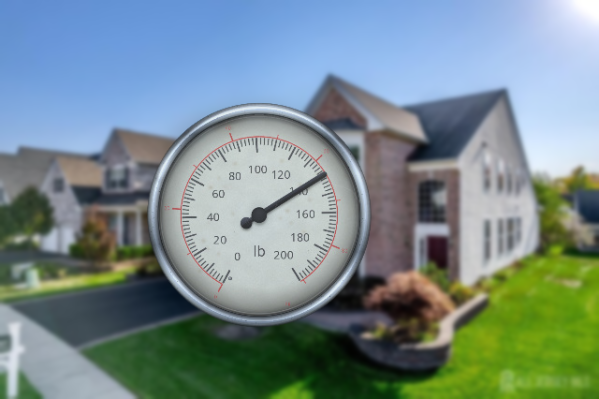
value=140 unit=lb
